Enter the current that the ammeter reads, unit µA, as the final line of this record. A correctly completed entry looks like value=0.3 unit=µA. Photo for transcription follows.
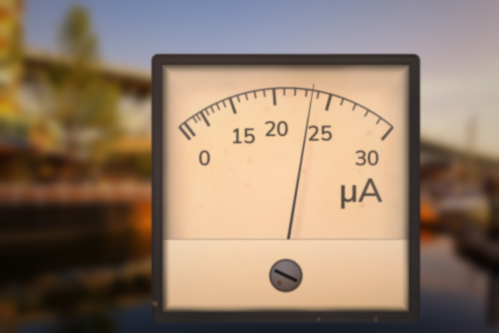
value=23.5 unit=µA
